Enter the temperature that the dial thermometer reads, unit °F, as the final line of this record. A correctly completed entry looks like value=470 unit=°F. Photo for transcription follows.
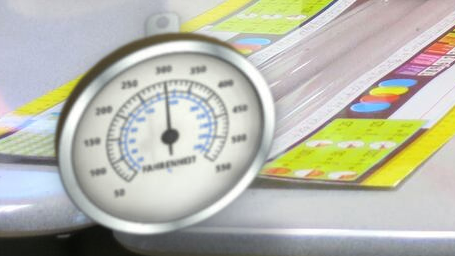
value=300 unit=°F
